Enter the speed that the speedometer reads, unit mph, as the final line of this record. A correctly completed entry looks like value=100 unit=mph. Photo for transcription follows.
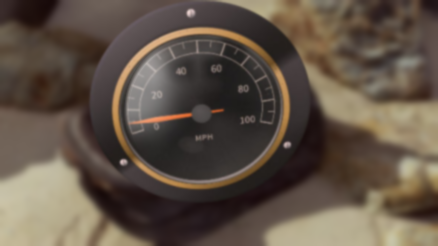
value=5 unit=mph
